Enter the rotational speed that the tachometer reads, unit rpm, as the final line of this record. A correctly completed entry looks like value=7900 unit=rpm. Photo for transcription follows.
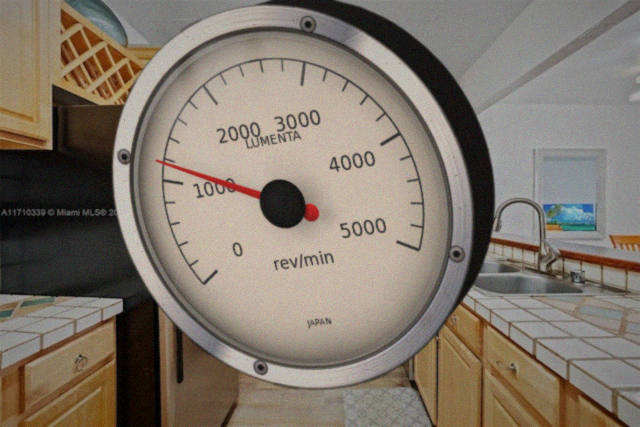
value=1200 unit=rpm
